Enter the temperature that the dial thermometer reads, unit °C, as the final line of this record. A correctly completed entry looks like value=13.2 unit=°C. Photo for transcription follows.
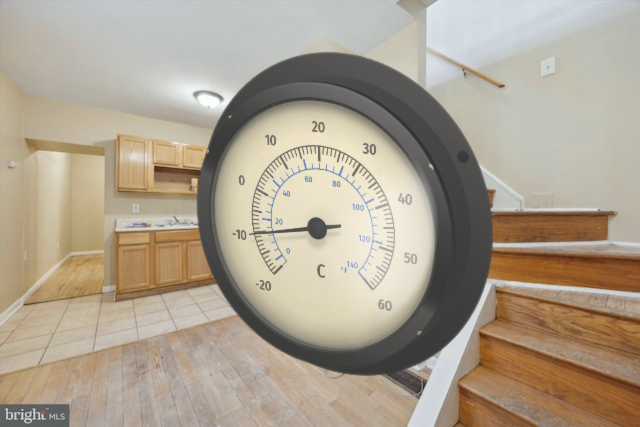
value=-10 unit=°C
